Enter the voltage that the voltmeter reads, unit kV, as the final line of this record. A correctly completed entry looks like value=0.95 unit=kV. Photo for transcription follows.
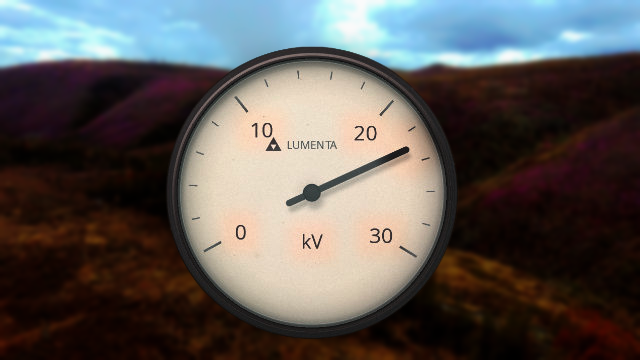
value=23 unit=kV
